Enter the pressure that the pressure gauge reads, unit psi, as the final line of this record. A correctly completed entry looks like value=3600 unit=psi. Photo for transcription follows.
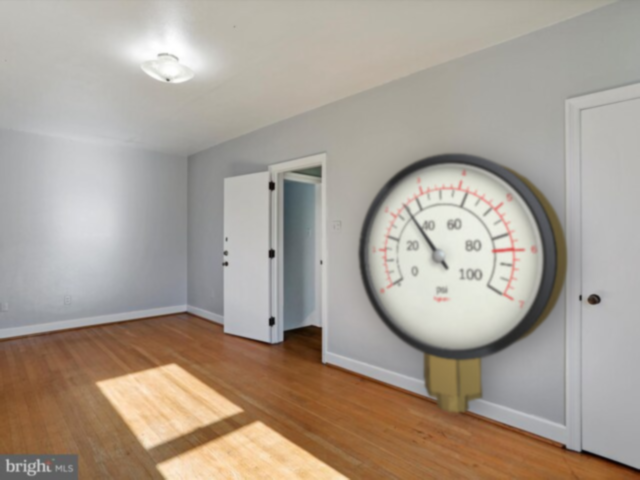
value=35 unit=psi
